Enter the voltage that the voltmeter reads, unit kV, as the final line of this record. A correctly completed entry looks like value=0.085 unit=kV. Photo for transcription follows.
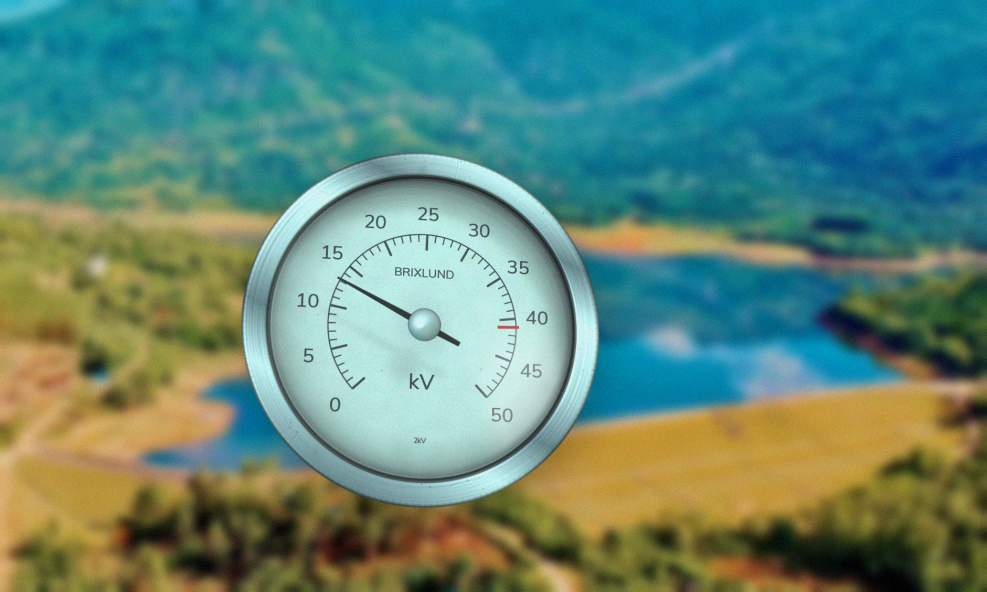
value=13 unit=kV
